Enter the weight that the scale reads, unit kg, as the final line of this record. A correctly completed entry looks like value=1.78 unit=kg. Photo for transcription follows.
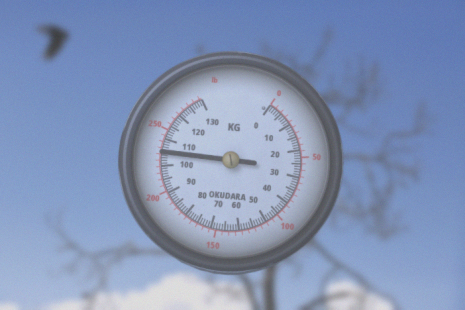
value=105 unit=kg
